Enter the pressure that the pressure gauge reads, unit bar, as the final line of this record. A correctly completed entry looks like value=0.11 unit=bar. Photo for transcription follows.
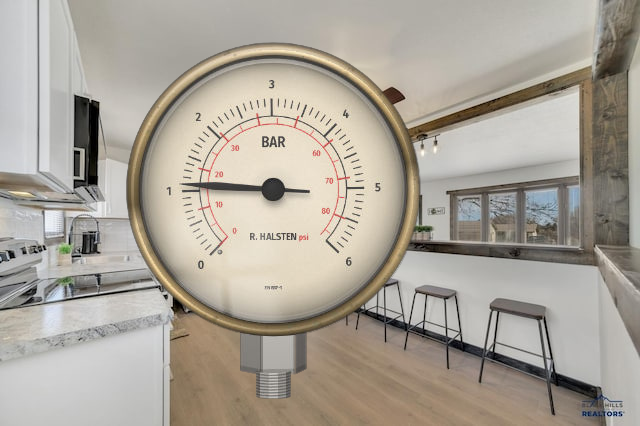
value=1.1 unit=bar
